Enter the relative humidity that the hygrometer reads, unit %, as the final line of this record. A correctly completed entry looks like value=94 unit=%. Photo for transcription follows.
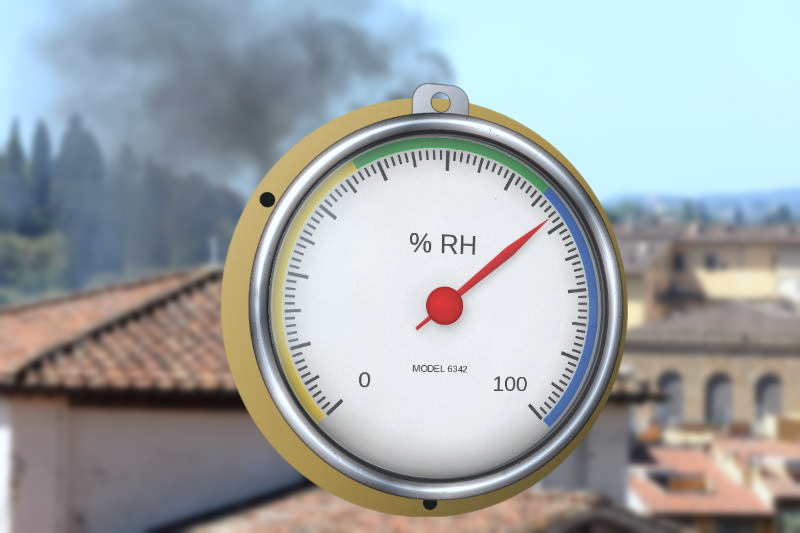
value=68 unit=%
